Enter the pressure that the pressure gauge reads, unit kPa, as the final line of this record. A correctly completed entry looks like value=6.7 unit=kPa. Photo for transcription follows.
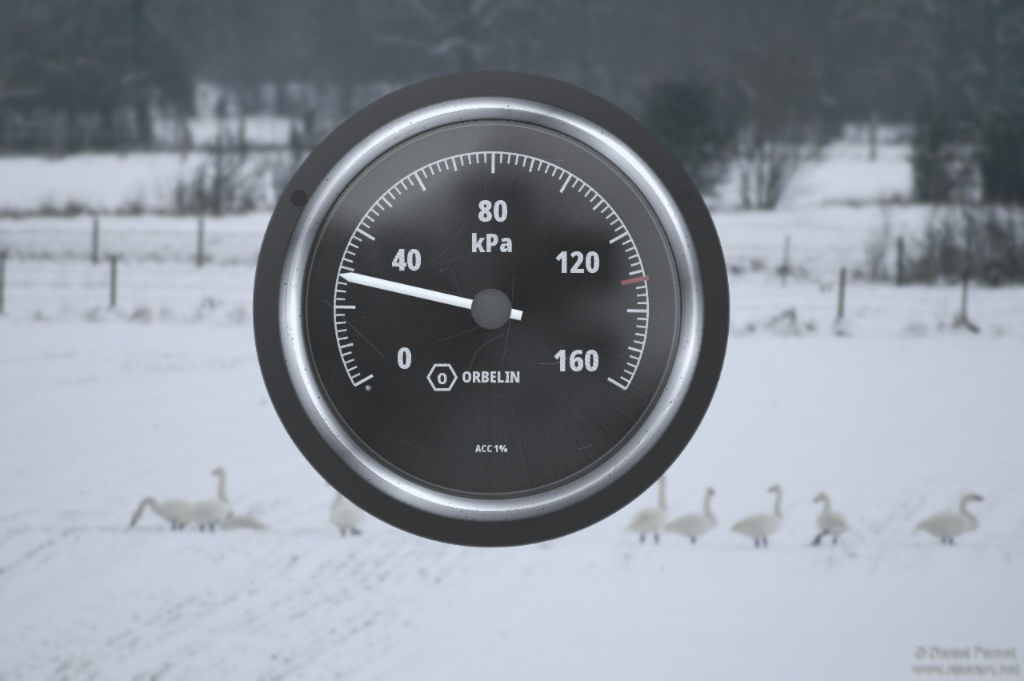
value=28 unit=kPa
